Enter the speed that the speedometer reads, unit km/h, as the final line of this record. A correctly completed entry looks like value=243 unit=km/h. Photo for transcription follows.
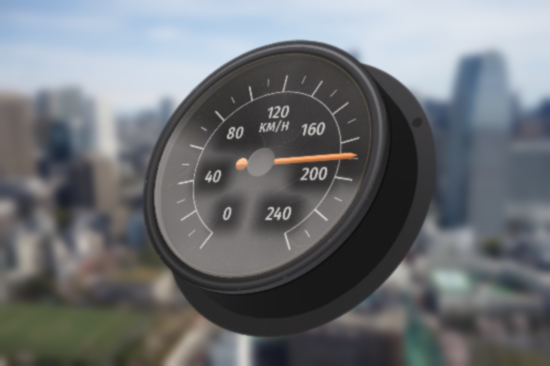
value=190 unit=km/h
